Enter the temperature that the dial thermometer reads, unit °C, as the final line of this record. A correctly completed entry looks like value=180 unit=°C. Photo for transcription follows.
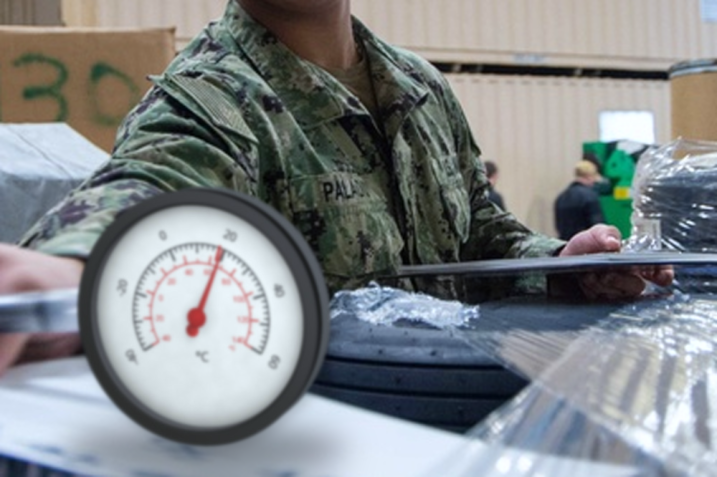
value=20 unit=°C
